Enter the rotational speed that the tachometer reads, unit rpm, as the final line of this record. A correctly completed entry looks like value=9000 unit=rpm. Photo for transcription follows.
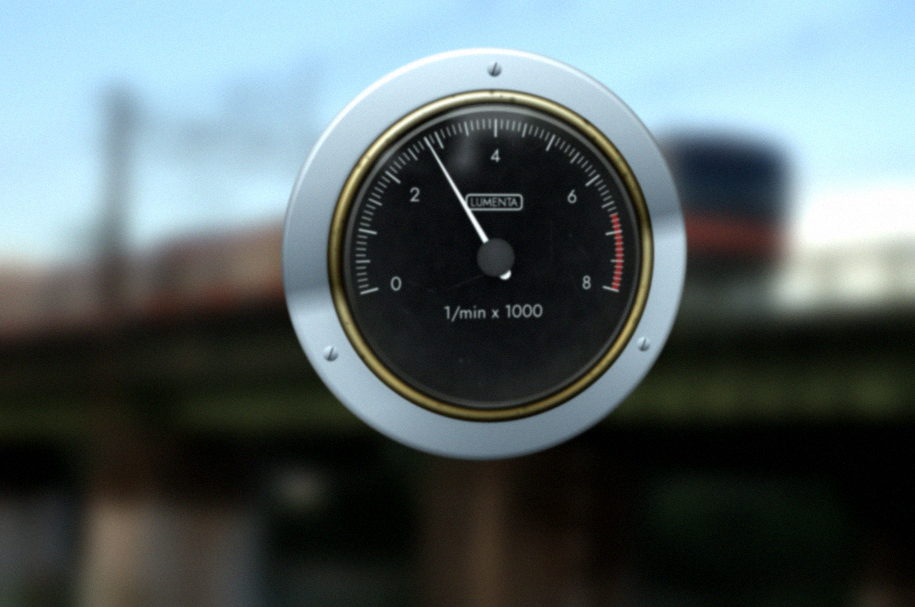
value=2800 unit=rpm
